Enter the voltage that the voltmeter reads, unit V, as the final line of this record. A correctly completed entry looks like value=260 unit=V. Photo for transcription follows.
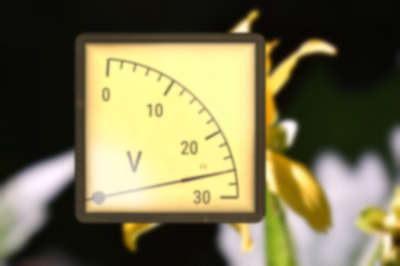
value=26 unit=V
